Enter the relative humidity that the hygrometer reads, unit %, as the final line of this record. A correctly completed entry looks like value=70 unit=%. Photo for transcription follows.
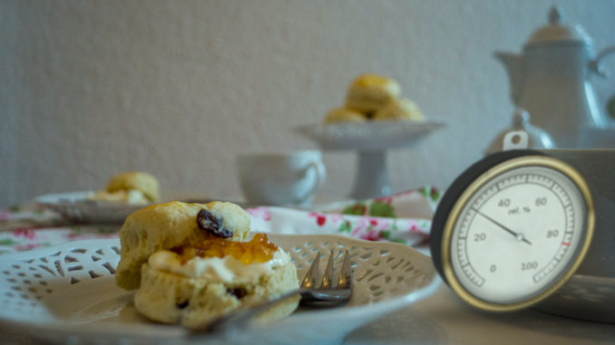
value=30 unit=%
